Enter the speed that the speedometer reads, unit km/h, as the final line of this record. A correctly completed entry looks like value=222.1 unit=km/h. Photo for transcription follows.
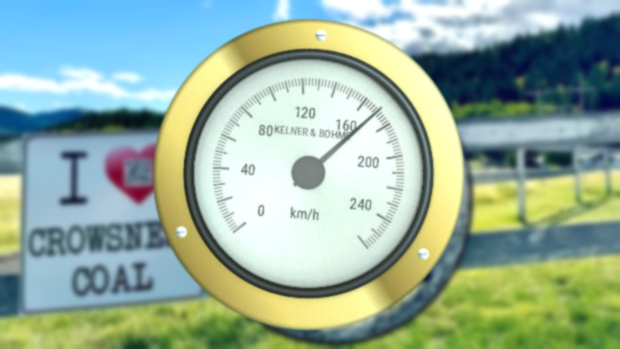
value=170 unit=km/h
